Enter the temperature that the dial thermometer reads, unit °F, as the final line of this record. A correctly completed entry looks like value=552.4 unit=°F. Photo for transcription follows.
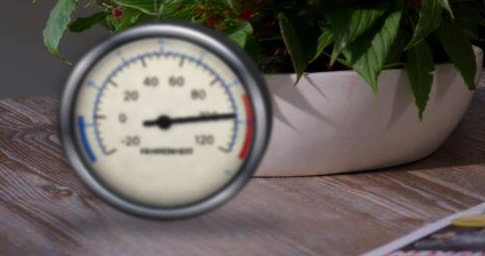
value=100 unit=°F
